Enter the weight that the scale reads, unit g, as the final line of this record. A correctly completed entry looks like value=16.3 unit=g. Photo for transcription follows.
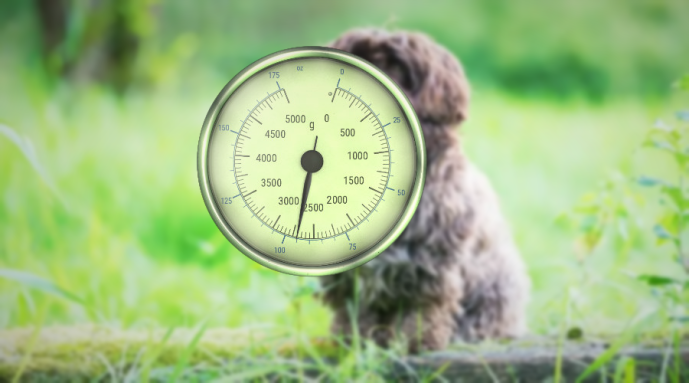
value=2700 unit=g
